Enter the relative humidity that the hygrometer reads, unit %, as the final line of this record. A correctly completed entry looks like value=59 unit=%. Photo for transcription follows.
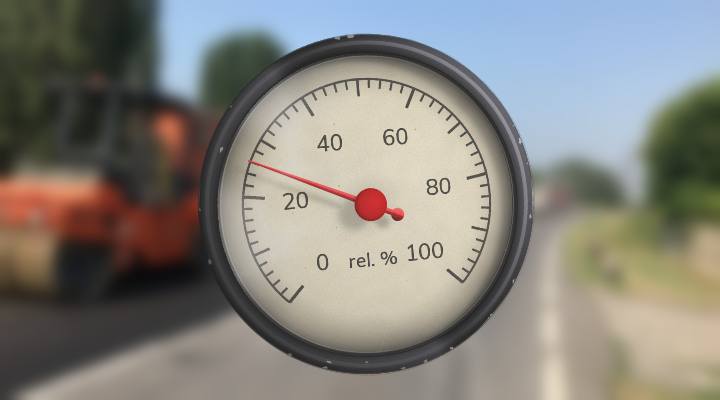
value=26 unit=%
